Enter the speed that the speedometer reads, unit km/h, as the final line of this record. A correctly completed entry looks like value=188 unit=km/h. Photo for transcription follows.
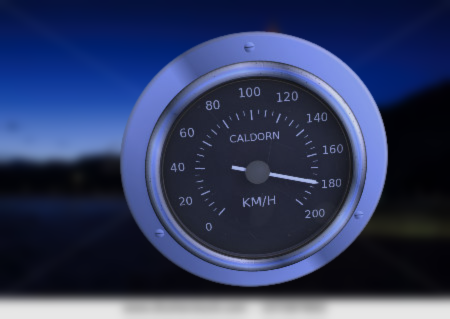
value=180 unit=km/h
